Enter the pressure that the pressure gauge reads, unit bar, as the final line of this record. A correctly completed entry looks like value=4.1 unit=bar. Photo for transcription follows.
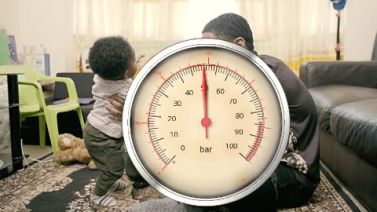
value=50 unit=bar
